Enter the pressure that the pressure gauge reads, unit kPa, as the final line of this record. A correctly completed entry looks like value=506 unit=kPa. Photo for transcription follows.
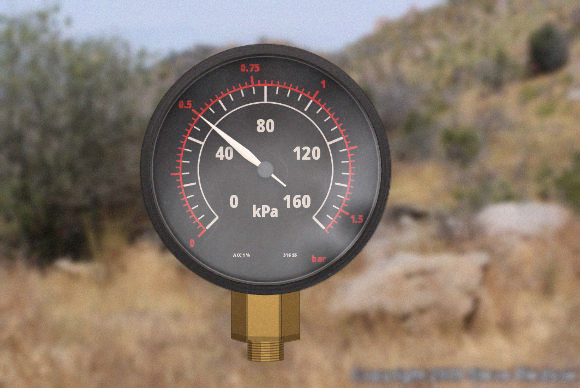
value=50 unit=kPa
